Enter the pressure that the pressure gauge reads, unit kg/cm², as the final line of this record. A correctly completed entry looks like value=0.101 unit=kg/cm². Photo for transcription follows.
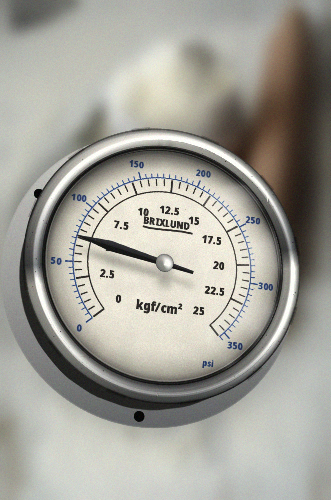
value=5 unit=kg/cm²
